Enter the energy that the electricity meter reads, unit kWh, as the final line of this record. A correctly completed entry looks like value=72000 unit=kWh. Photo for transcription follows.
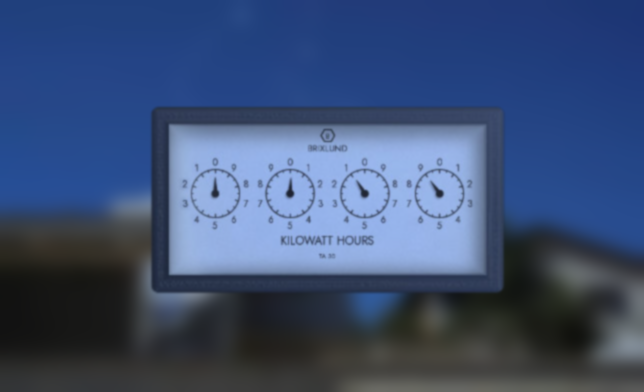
value=9 unit=kWh
